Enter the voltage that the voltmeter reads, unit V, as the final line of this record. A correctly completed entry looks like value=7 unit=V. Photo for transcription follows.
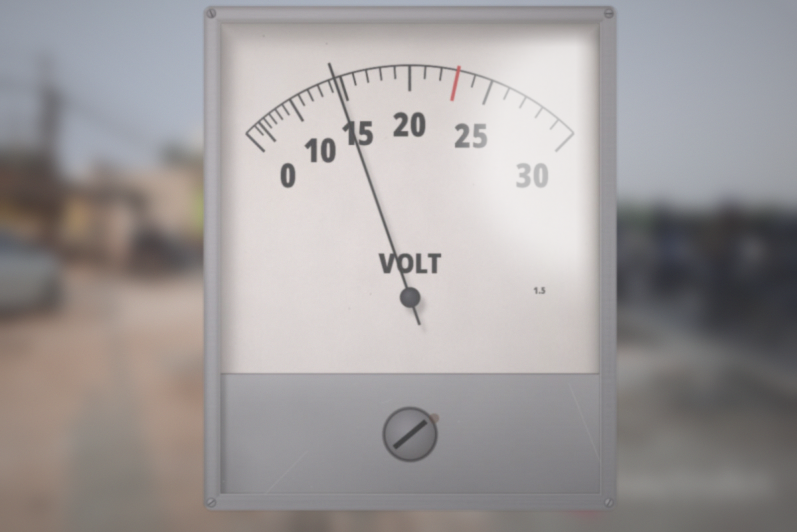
value=14.5 unit=V
